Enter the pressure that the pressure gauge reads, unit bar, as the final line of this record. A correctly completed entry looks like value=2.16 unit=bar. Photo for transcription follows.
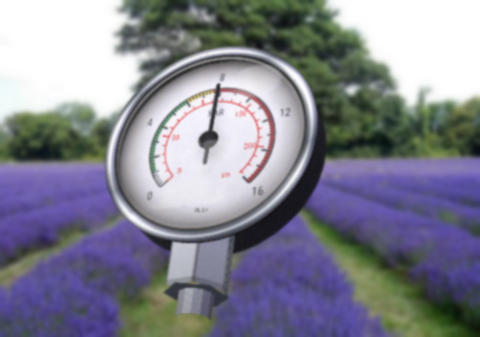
value=8 unit=bar
